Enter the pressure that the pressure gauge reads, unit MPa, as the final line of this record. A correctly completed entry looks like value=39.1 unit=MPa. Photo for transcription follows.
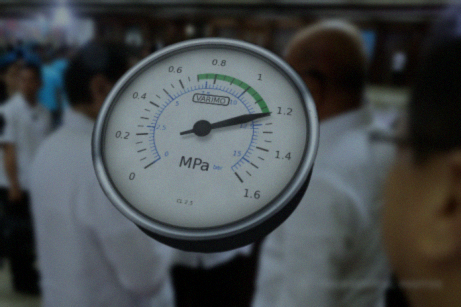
value=1.2 unit=MPa
